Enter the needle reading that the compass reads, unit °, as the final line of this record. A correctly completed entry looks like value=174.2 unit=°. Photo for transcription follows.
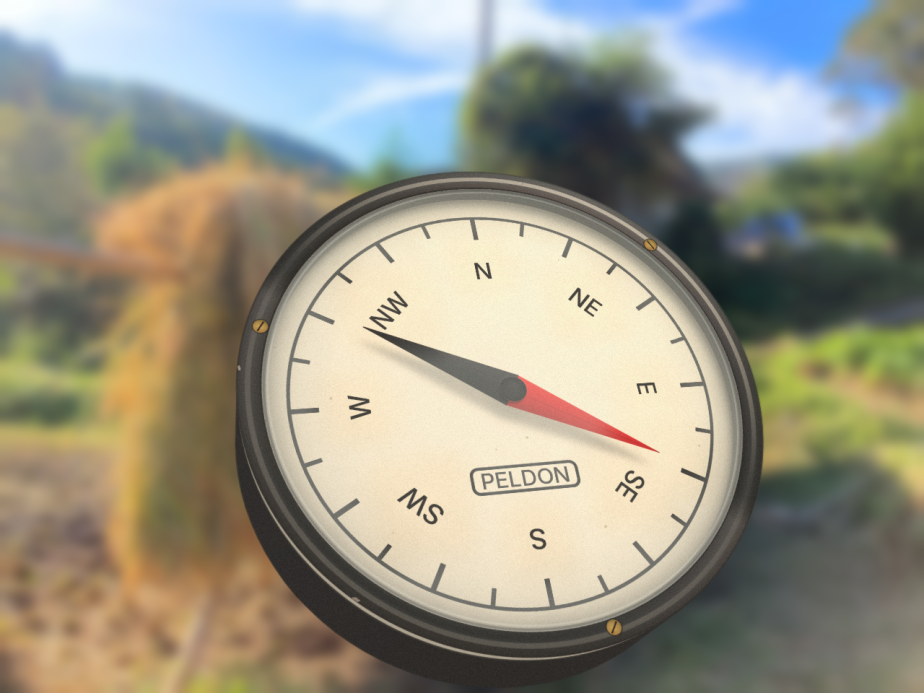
value=120 unit=°
